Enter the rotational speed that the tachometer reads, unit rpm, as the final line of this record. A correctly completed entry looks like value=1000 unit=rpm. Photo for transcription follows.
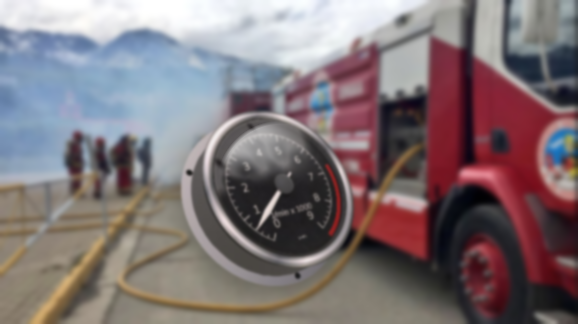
value=600 unit=rpm
